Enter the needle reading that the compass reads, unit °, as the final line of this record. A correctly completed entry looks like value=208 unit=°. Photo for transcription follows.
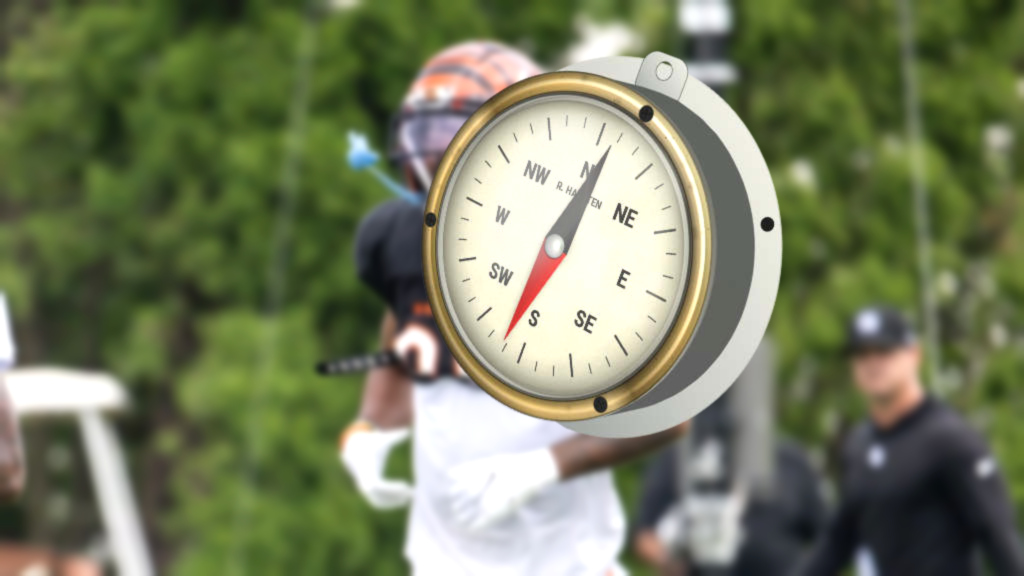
value=190 unit=°
